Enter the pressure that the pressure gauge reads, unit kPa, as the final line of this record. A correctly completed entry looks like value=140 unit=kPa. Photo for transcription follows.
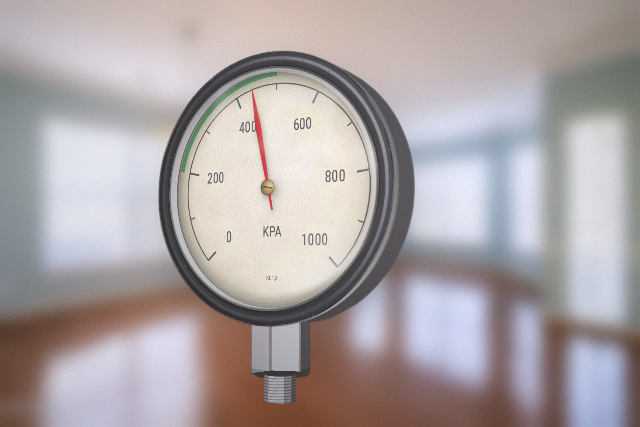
value=450 unit=kPa
